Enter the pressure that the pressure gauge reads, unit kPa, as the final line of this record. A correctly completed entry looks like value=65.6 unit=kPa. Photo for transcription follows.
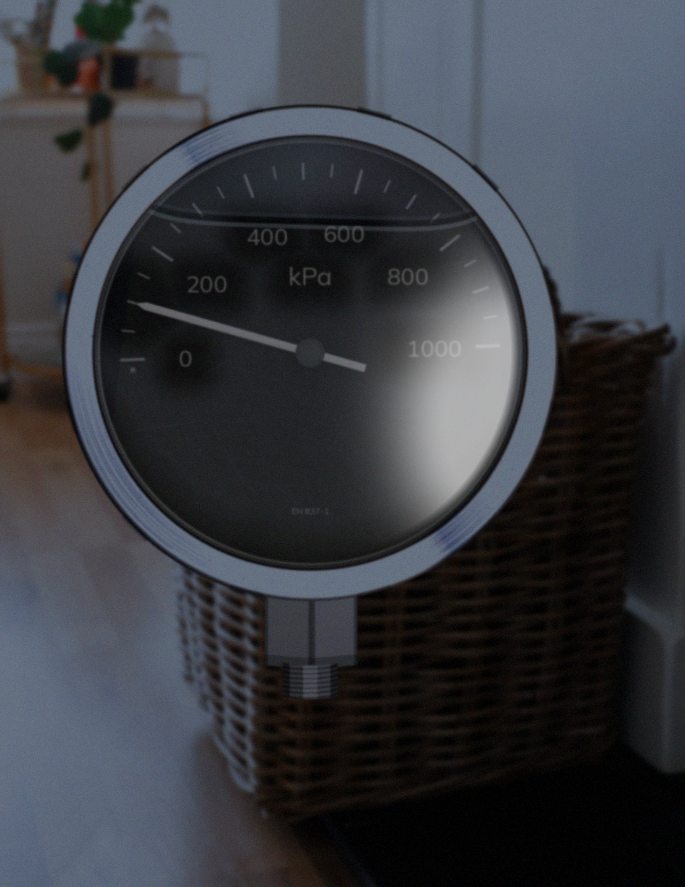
value=100 unit=kPa
